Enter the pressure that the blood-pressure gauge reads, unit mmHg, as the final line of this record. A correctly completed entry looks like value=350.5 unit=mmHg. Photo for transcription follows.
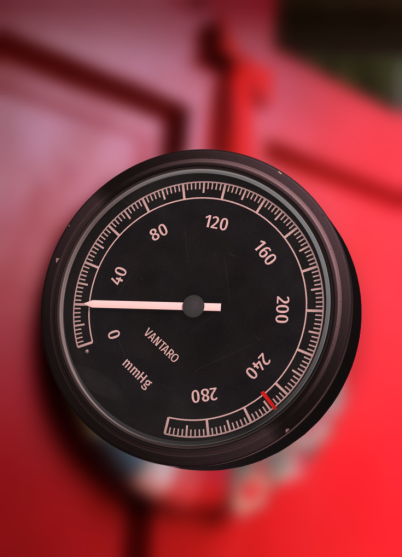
value=20 unit=mmHg
